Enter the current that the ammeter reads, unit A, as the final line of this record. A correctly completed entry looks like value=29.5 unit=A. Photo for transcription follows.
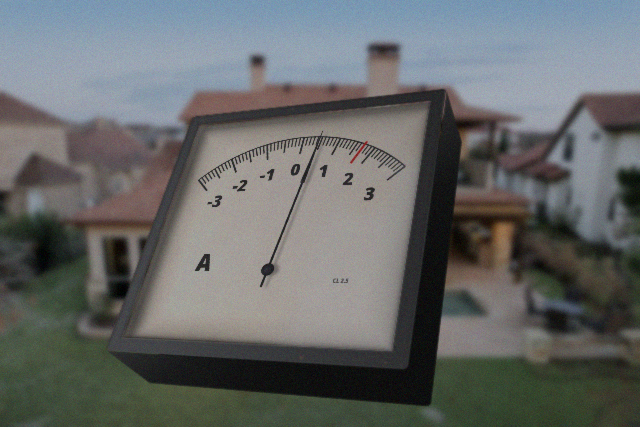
value=0.5 unit=A
